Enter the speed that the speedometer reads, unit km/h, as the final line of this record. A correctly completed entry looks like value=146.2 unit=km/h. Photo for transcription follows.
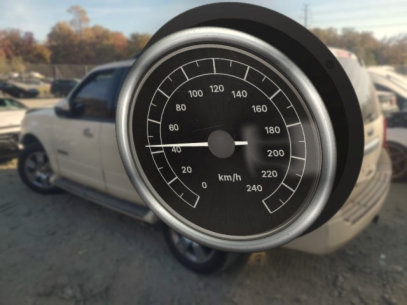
value=45 unit=km/h
